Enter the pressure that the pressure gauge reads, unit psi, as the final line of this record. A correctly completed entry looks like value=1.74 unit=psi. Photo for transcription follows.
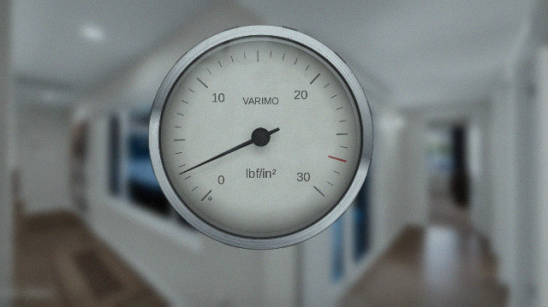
value=2.5 unit=psi
